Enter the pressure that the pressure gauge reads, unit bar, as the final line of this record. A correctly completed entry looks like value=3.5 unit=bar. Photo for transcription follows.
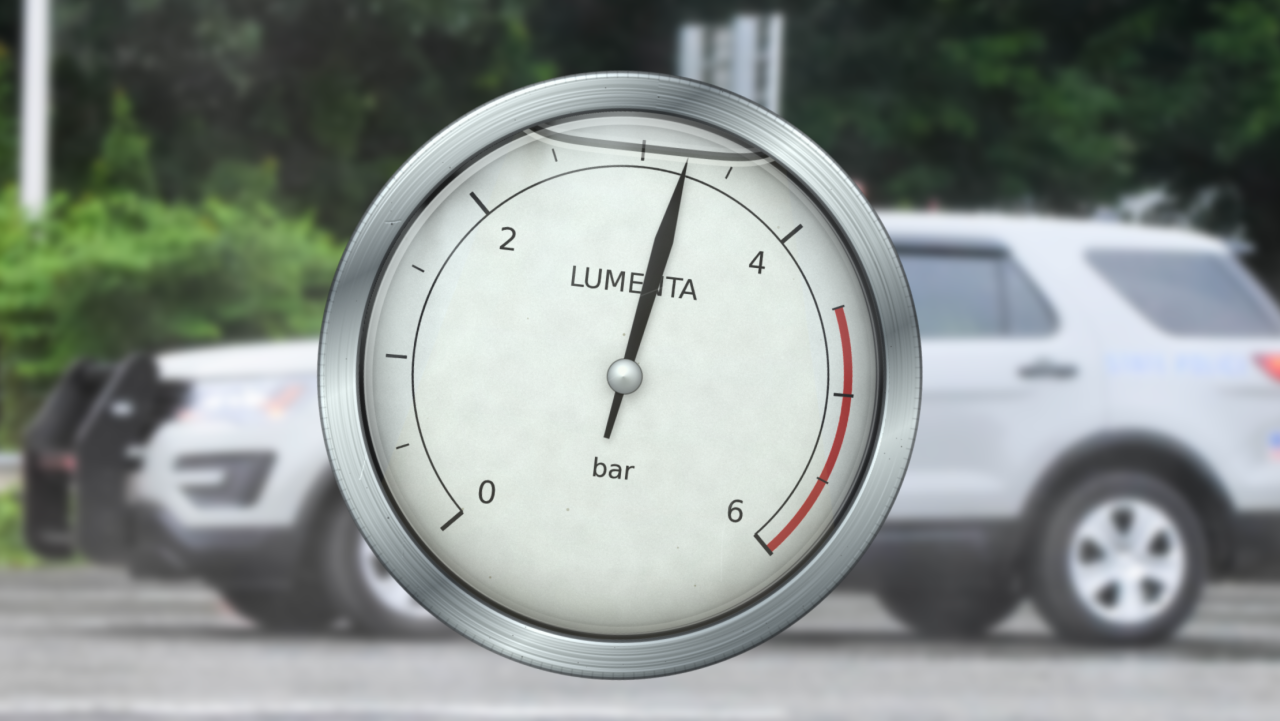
value=3.25 unit=bar
